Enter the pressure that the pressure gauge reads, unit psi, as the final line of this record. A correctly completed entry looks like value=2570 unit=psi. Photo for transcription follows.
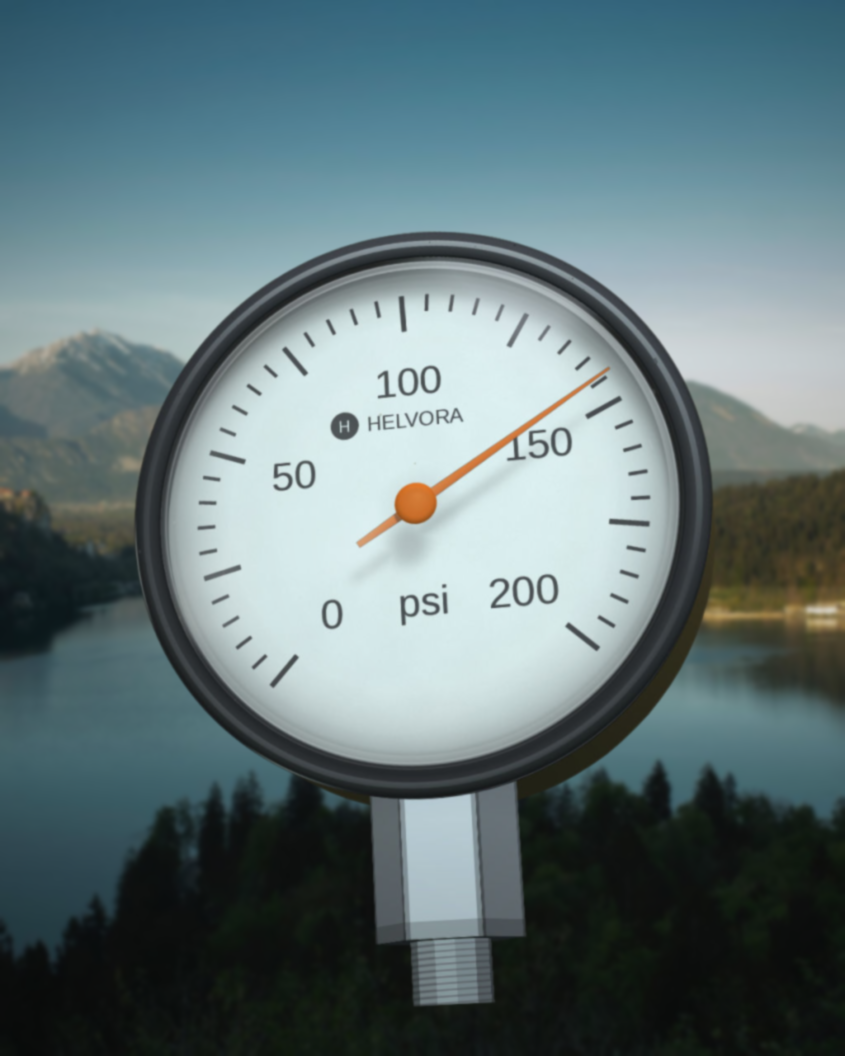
value=145 unit=psi
